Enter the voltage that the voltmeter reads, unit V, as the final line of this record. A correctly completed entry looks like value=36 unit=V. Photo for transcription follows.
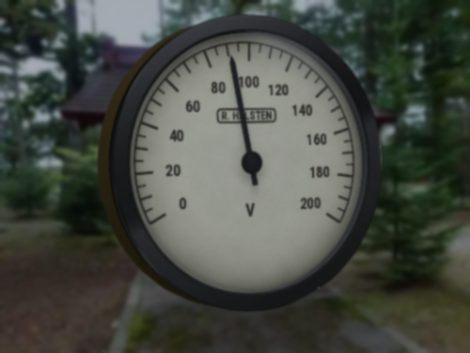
value=90 unit=V
